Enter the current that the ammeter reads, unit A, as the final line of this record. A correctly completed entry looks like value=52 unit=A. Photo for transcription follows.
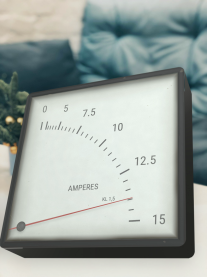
value=14 unit=A
